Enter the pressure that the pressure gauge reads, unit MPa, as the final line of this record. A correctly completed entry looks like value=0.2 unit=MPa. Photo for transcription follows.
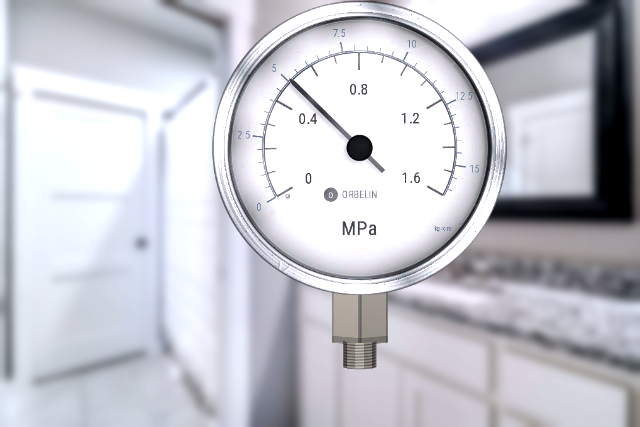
value=0.5 unit=MPa
